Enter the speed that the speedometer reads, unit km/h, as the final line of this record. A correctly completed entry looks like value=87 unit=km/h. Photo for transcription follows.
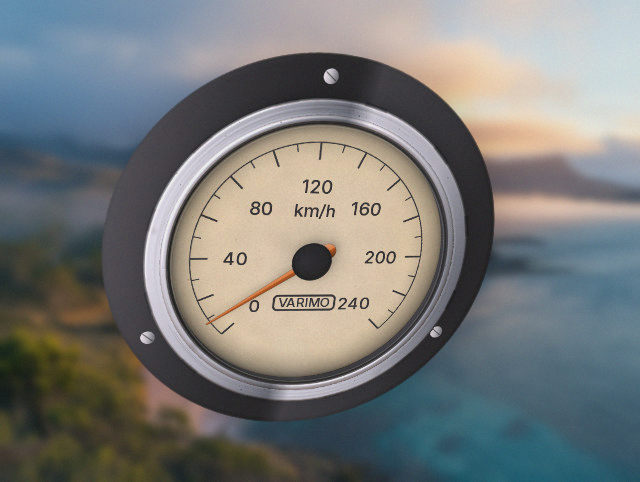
value=10 unit=km/h
